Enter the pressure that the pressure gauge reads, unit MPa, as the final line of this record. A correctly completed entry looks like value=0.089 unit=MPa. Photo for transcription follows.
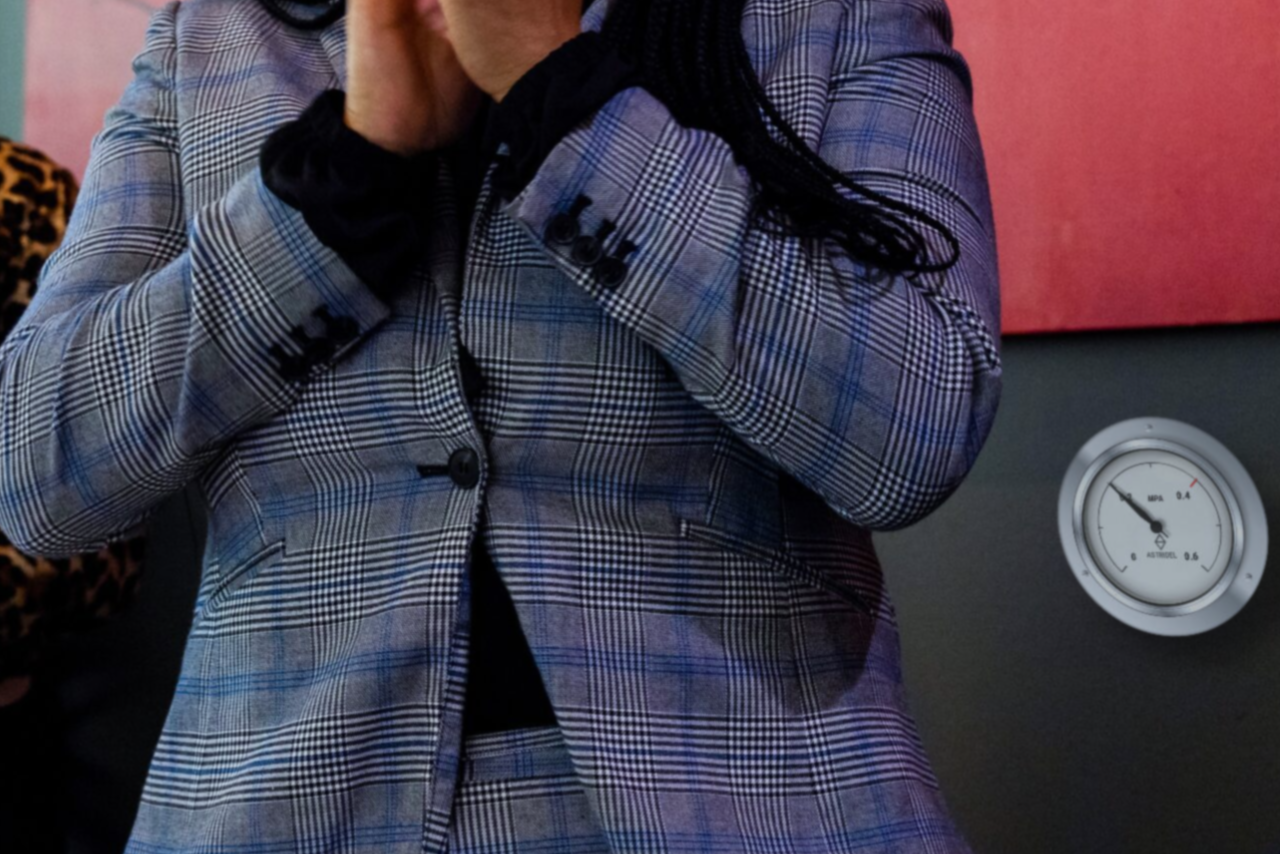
value=0.2 unit=MPa
